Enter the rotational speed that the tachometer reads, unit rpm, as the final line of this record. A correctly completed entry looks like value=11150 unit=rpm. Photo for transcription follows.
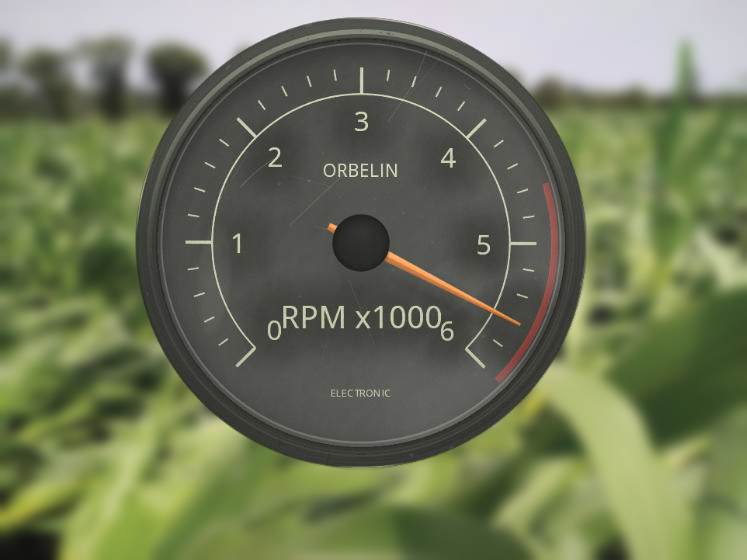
value=5600 unit=rpm
